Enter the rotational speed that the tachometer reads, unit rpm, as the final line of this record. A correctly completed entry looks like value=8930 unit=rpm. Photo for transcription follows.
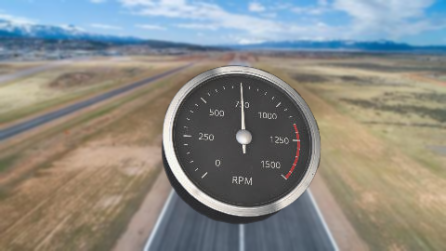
value=750 unit=rpm
